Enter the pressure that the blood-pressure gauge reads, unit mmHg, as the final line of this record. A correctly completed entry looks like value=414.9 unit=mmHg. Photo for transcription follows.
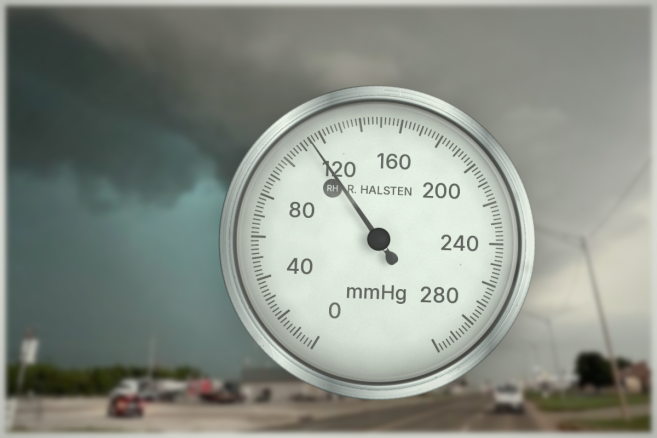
value=114 unit=mmHg
